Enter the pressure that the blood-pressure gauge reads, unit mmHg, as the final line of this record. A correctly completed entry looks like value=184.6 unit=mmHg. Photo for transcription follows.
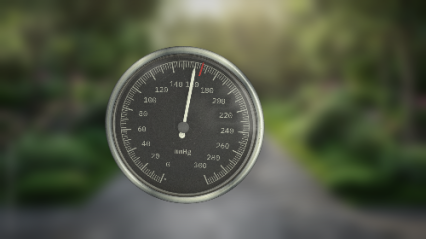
value=160 unit=mmHg
